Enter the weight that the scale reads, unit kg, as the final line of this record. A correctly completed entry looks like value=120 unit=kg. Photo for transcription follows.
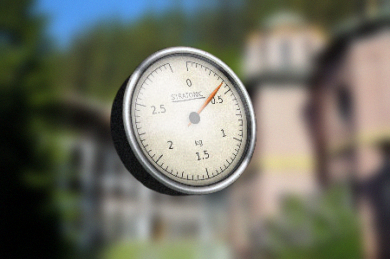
value=0.4 unit=kg
